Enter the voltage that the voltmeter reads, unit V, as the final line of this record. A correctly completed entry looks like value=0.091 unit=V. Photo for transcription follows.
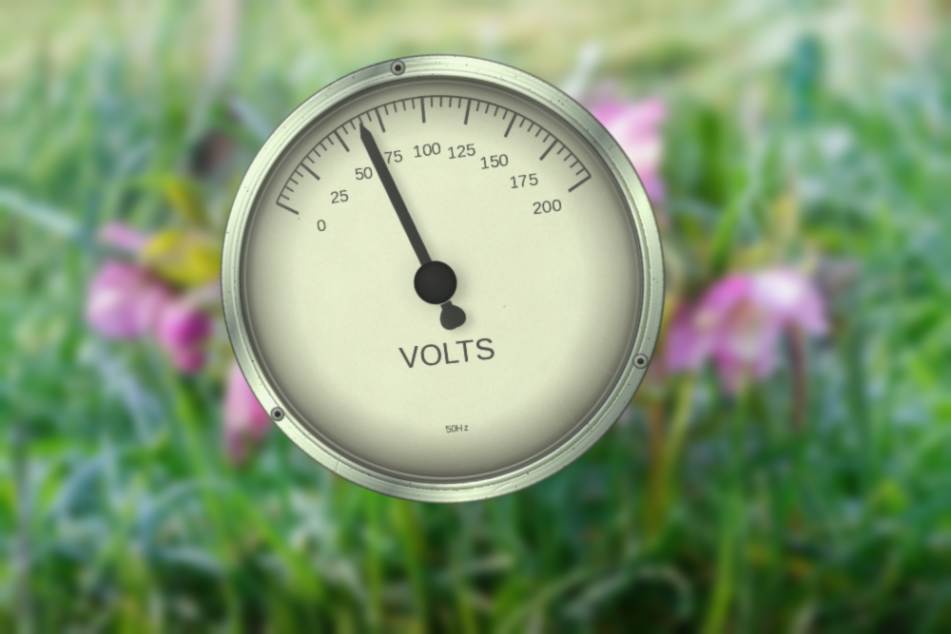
value=65 unit=V
